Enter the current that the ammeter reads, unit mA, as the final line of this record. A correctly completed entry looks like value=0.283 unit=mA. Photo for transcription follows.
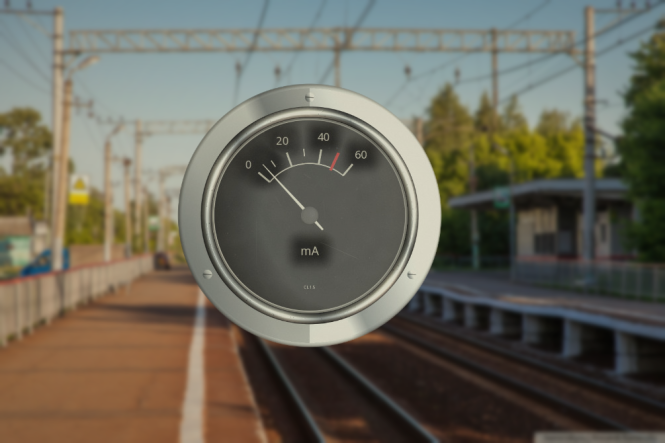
value=5 unit=mA
